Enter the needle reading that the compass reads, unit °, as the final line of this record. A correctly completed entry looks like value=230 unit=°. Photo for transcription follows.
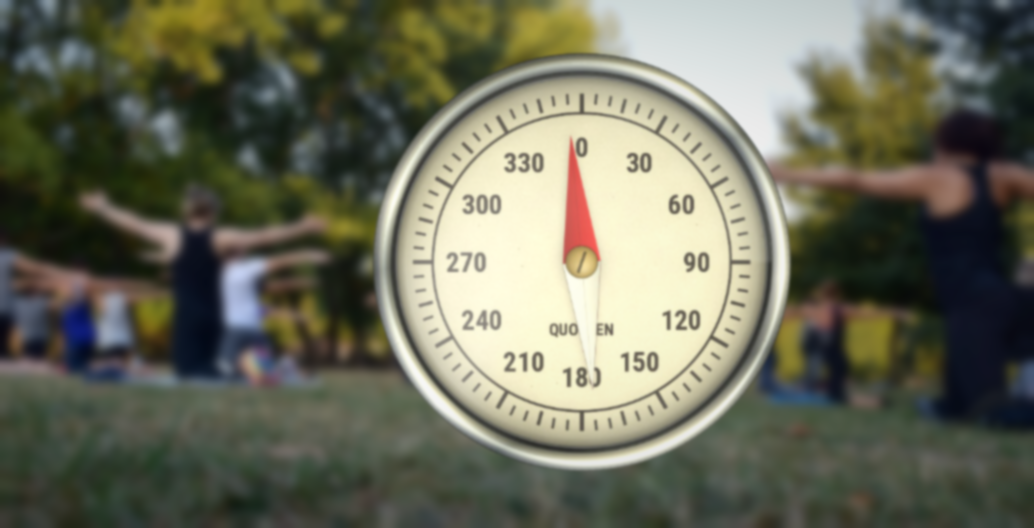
value=355 unit=°
